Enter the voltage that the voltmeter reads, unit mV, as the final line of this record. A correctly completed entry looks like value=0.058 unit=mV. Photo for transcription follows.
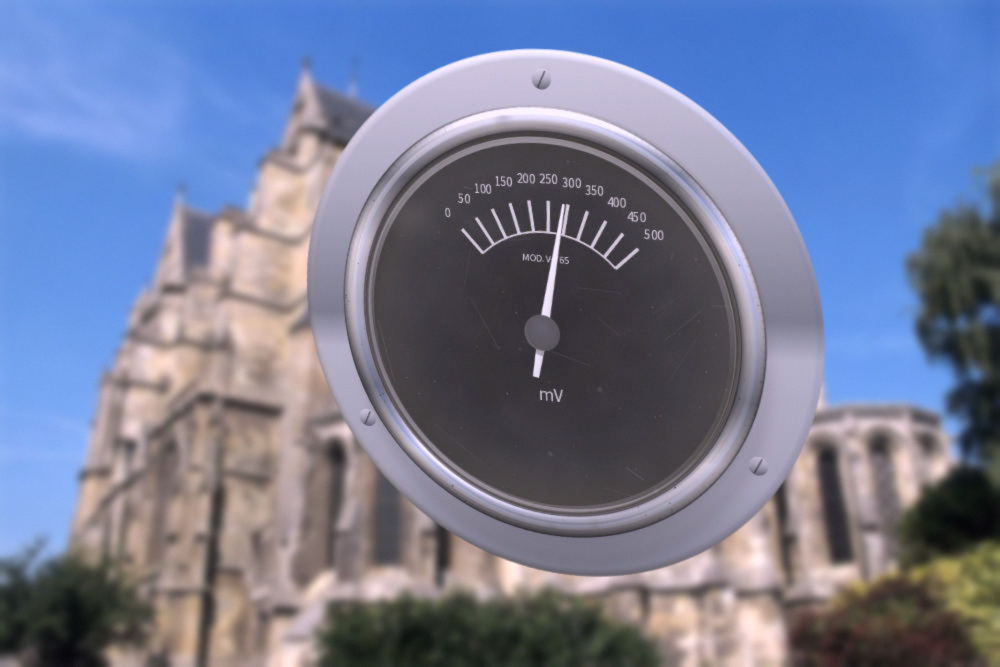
value=300 unit=mV
